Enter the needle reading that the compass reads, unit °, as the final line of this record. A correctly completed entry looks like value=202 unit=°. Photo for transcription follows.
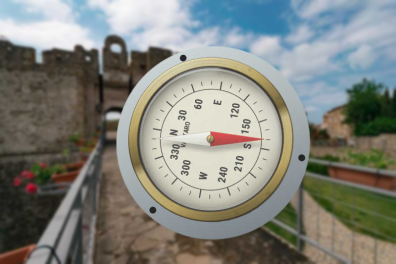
value=170 unit=°
